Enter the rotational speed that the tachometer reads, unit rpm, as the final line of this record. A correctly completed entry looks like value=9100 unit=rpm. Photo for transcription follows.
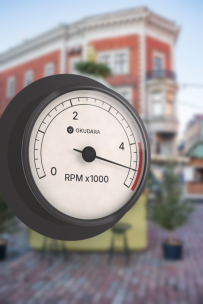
value=4600 unit=rpm
